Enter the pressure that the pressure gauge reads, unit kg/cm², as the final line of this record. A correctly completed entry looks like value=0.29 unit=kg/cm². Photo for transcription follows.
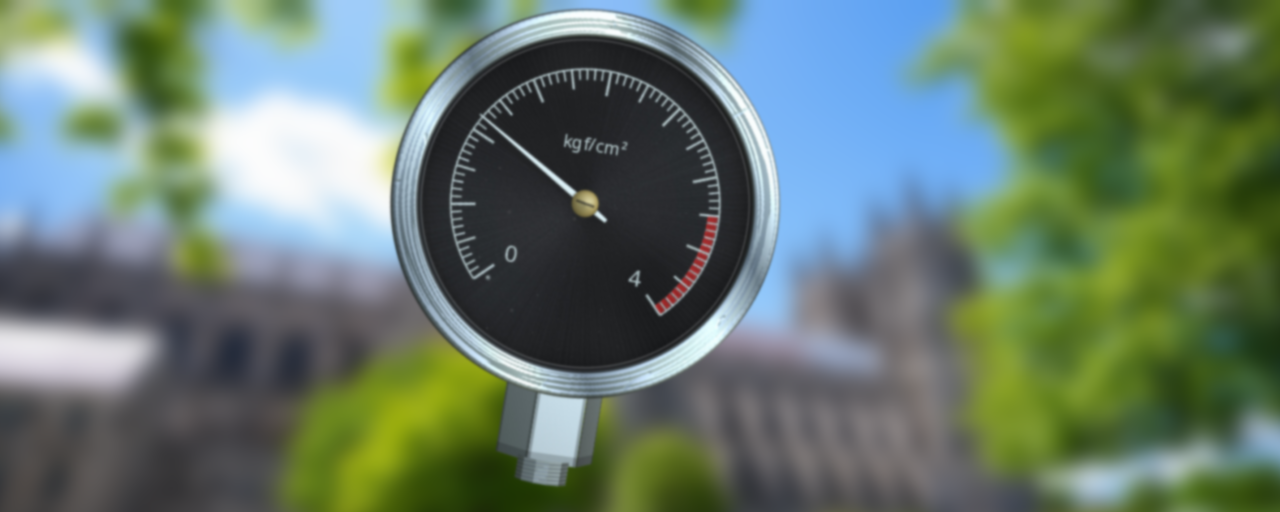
value=1.1 unit=kg/cm²
